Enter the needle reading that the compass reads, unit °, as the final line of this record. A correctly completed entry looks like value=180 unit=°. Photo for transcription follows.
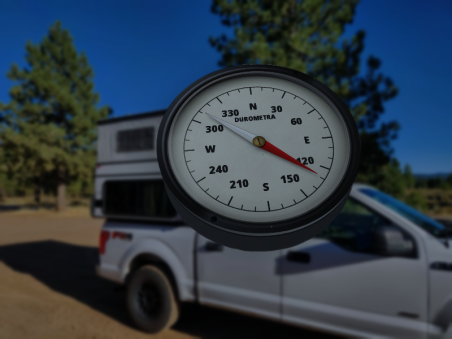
value=130 unit=°
